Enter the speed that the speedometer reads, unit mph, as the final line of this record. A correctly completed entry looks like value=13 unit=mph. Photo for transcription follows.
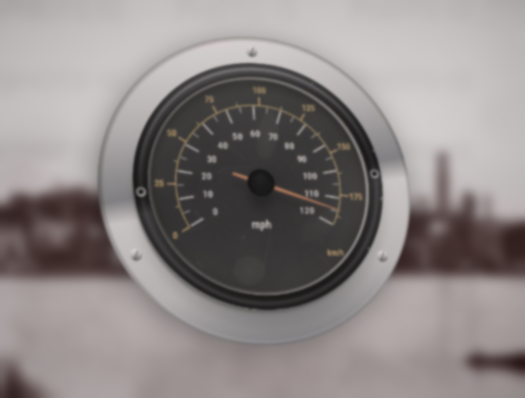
value=115 unit=mph
